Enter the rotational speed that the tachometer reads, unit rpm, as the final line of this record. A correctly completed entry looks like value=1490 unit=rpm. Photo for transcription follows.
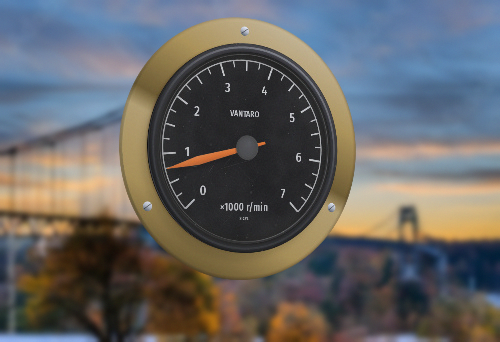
value=750 unit=rpm
